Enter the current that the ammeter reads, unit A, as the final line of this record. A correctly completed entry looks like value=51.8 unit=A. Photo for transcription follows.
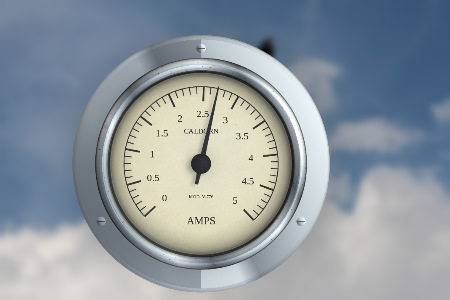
value=2.7 unit=A
